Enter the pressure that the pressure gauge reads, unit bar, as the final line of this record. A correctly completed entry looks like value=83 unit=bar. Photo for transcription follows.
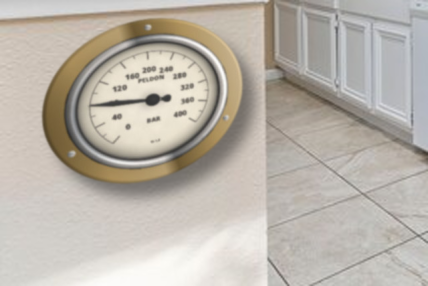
value=80 unit=bar
